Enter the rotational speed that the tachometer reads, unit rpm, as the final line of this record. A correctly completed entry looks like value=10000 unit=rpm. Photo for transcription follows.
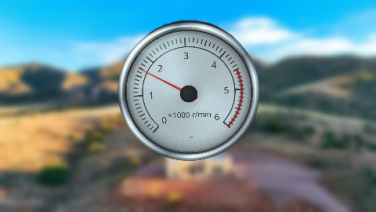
value=1700 unit=rpm
